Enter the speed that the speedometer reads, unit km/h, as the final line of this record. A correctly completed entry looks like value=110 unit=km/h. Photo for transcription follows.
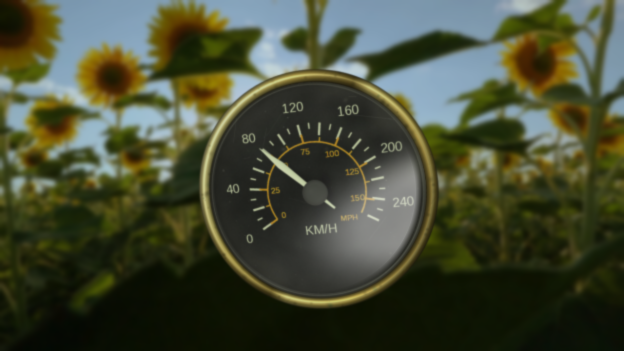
value=80 unit=km/h
